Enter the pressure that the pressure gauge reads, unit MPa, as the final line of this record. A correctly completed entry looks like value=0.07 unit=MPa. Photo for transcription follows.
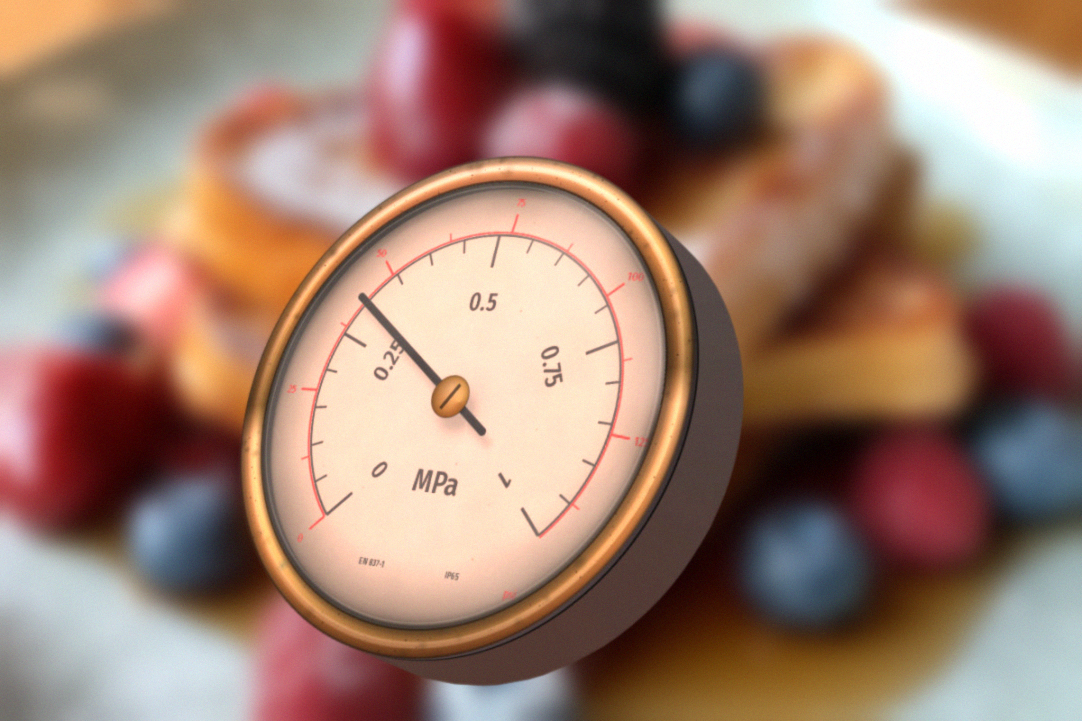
value=0.3 unit=MPa
